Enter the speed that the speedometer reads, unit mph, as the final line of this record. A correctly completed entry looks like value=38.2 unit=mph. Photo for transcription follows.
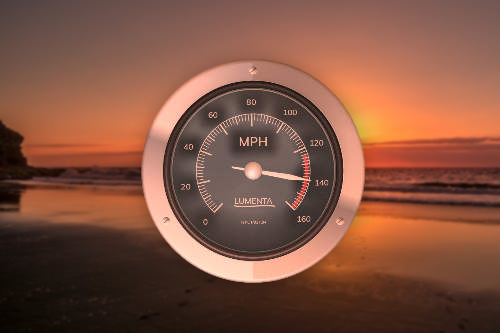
value=140 unit=mph
